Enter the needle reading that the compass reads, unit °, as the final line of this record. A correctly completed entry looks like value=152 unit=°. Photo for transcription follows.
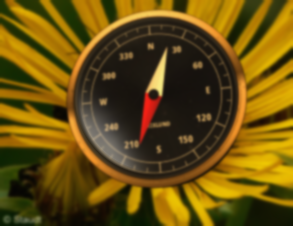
value=200 unit=°
